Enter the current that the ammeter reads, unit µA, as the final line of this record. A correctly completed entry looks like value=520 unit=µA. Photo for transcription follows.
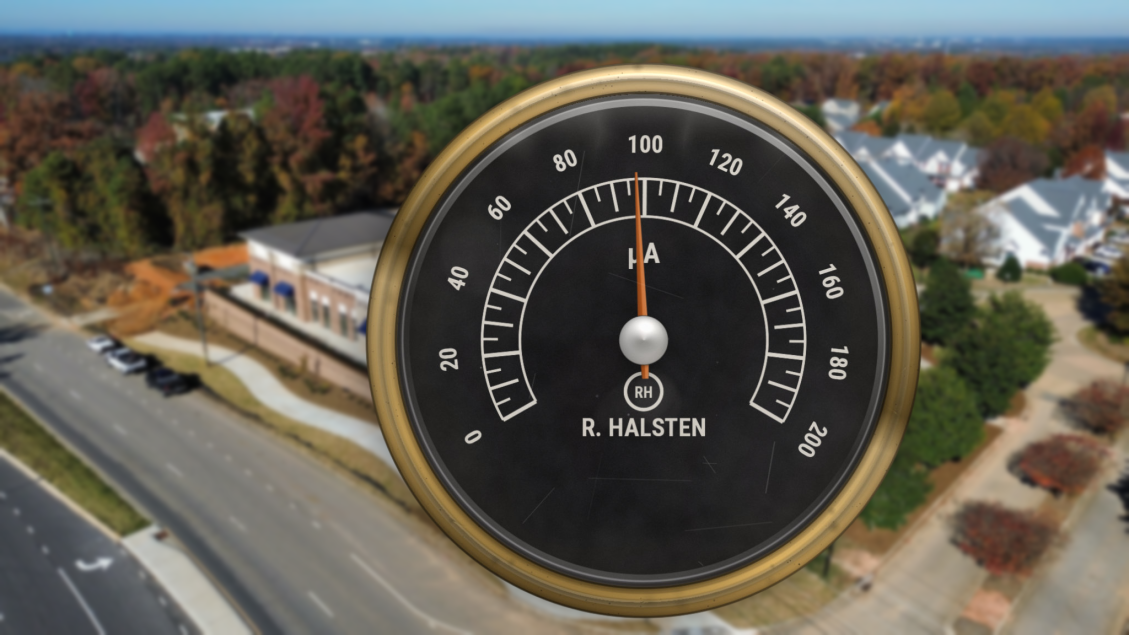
value=97.5 unit=µA
